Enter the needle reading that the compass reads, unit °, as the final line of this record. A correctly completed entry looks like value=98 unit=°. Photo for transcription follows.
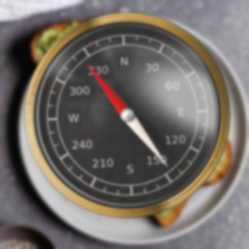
value=325 unit=°
